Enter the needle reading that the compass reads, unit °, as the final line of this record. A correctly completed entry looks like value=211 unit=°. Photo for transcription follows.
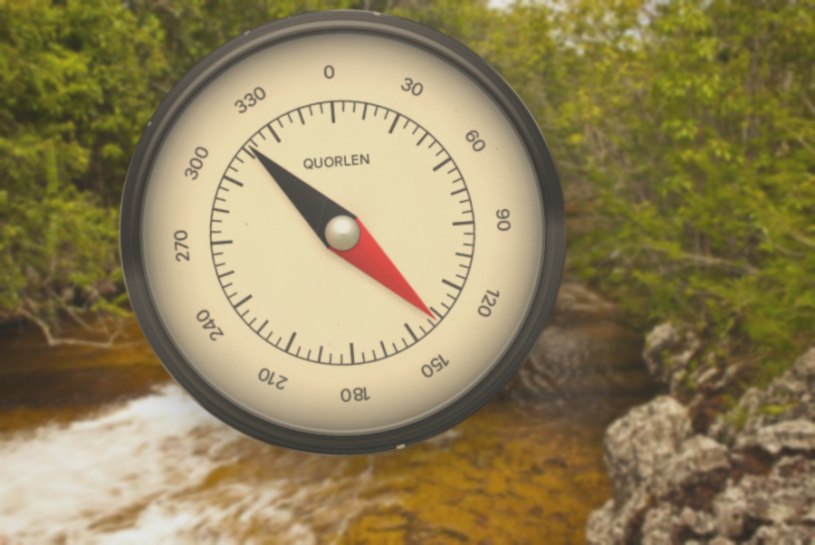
value=137.5 unit=°
